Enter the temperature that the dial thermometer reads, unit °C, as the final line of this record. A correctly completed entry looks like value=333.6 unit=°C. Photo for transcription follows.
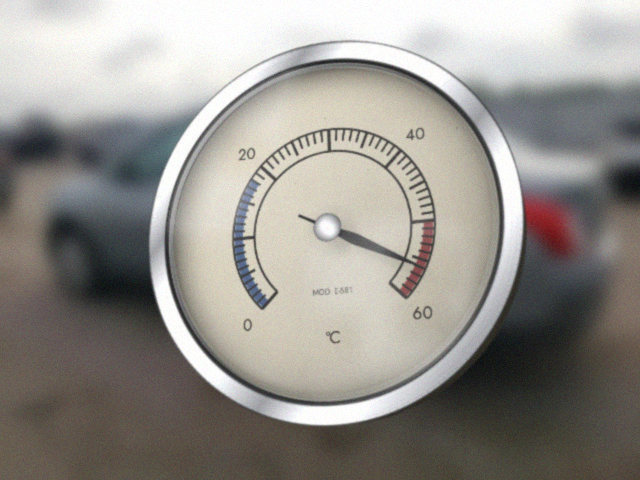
value=56 unit=°C
